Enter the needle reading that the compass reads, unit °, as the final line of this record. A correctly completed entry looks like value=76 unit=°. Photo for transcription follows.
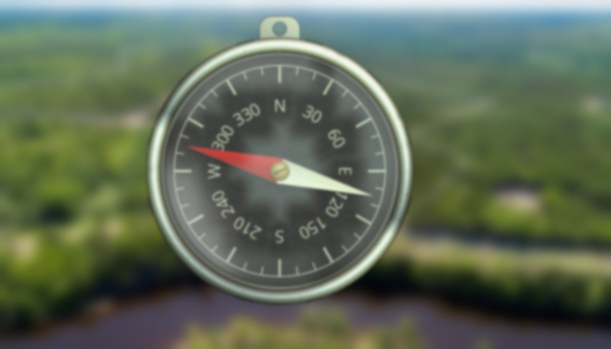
value=285 unit=°
